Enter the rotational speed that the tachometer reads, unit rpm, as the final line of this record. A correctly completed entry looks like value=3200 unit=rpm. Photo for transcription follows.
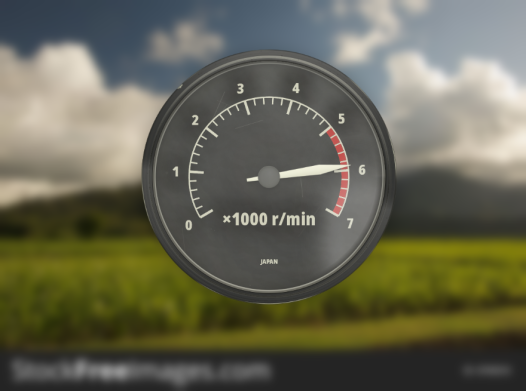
value=5900 unit=rpm
